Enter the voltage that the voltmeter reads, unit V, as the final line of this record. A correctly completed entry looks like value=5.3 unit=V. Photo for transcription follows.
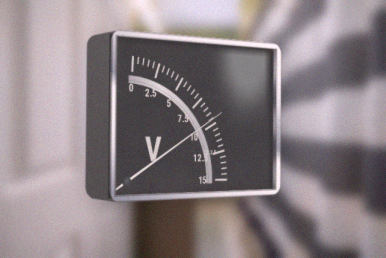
value=9.5 unit=V
